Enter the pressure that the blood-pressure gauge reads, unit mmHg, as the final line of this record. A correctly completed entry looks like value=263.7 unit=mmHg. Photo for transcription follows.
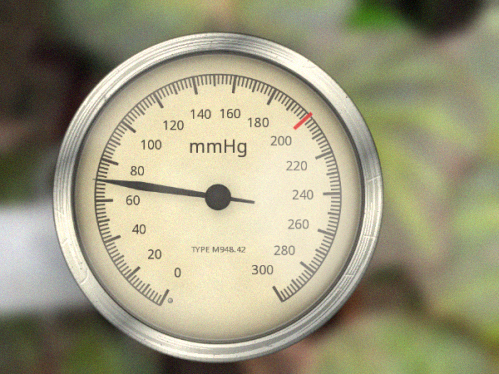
value=70 unit=mmHg
